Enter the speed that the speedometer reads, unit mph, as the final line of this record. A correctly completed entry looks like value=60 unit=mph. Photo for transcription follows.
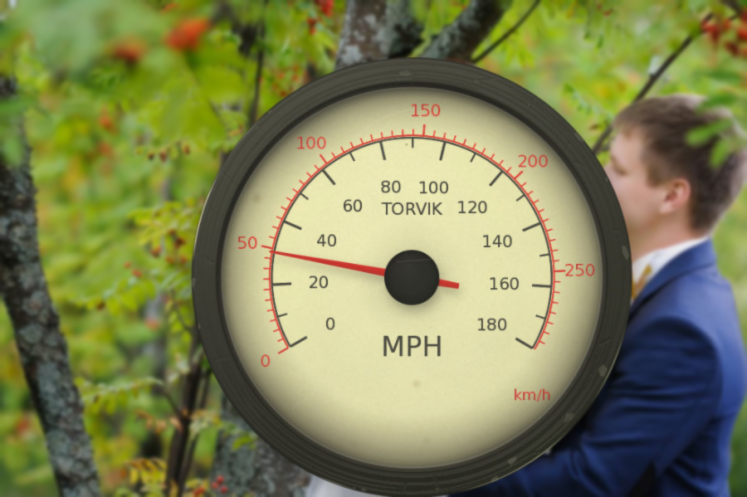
value=30 unit=mph
